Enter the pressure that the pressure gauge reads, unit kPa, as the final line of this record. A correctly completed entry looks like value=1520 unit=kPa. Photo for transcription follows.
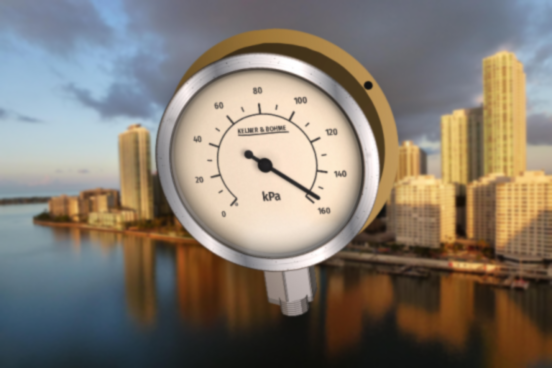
value=155 unit=kPa
